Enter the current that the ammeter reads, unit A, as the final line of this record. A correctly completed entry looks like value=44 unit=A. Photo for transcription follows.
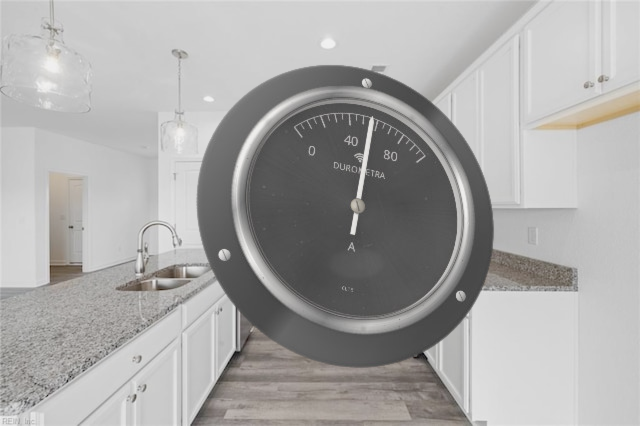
value=55 unit=A
